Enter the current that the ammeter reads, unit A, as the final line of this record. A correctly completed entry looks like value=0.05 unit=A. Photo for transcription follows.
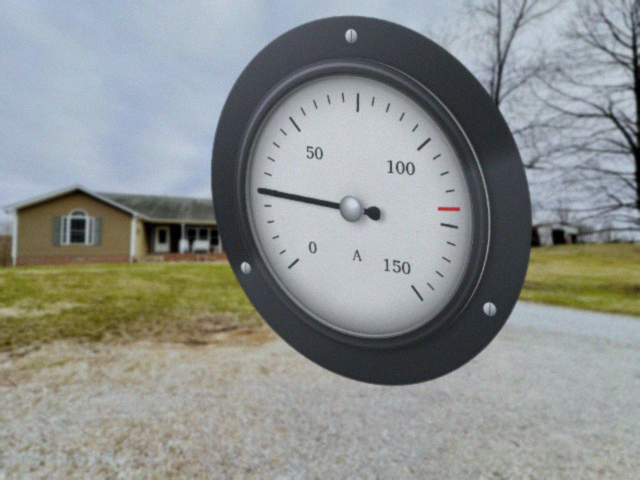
value=25 unit=A
